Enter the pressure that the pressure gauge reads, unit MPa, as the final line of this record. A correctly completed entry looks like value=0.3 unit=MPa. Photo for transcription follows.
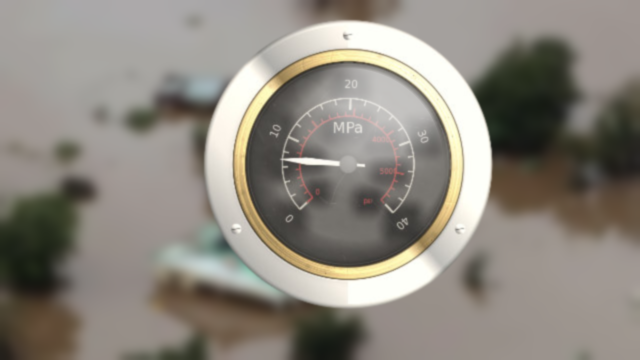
value=7 unit=MPa
